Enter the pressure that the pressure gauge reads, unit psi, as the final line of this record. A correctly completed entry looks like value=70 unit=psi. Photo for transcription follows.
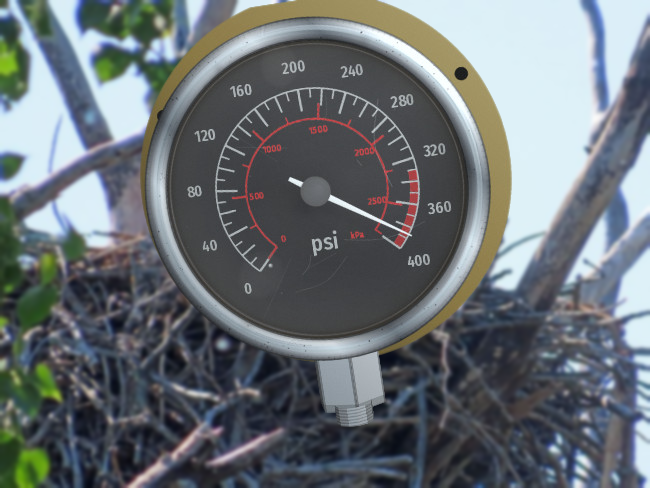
value=385 unit=psi
